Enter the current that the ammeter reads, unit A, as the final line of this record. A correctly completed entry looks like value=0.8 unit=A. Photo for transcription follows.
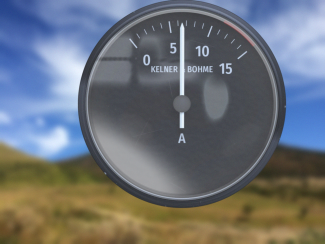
value=6.5 unit=A
